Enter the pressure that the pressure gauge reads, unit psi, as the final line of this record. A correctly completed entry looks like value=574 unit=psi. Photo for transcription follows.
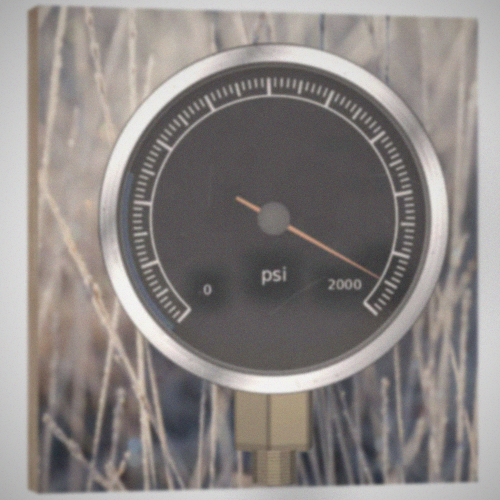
value=1900 unit=psi
